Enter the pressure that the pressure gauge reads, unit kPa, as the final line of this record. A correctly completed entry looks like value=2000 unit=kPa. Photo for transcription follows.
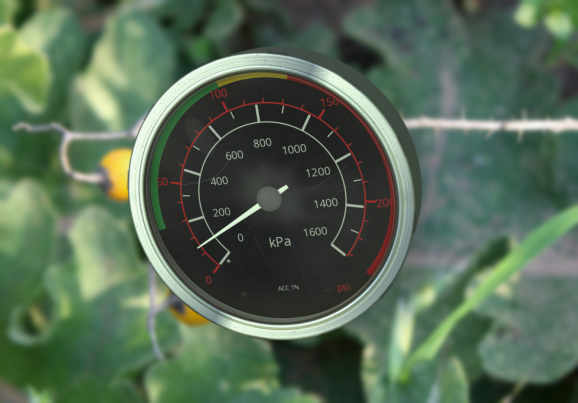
value=100 unit=kPa
